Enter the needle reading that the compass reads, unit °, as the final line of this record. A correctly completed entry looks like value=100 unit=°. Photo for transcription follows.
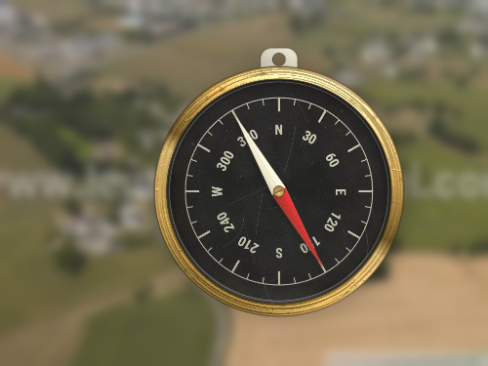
value=150 unit=°
